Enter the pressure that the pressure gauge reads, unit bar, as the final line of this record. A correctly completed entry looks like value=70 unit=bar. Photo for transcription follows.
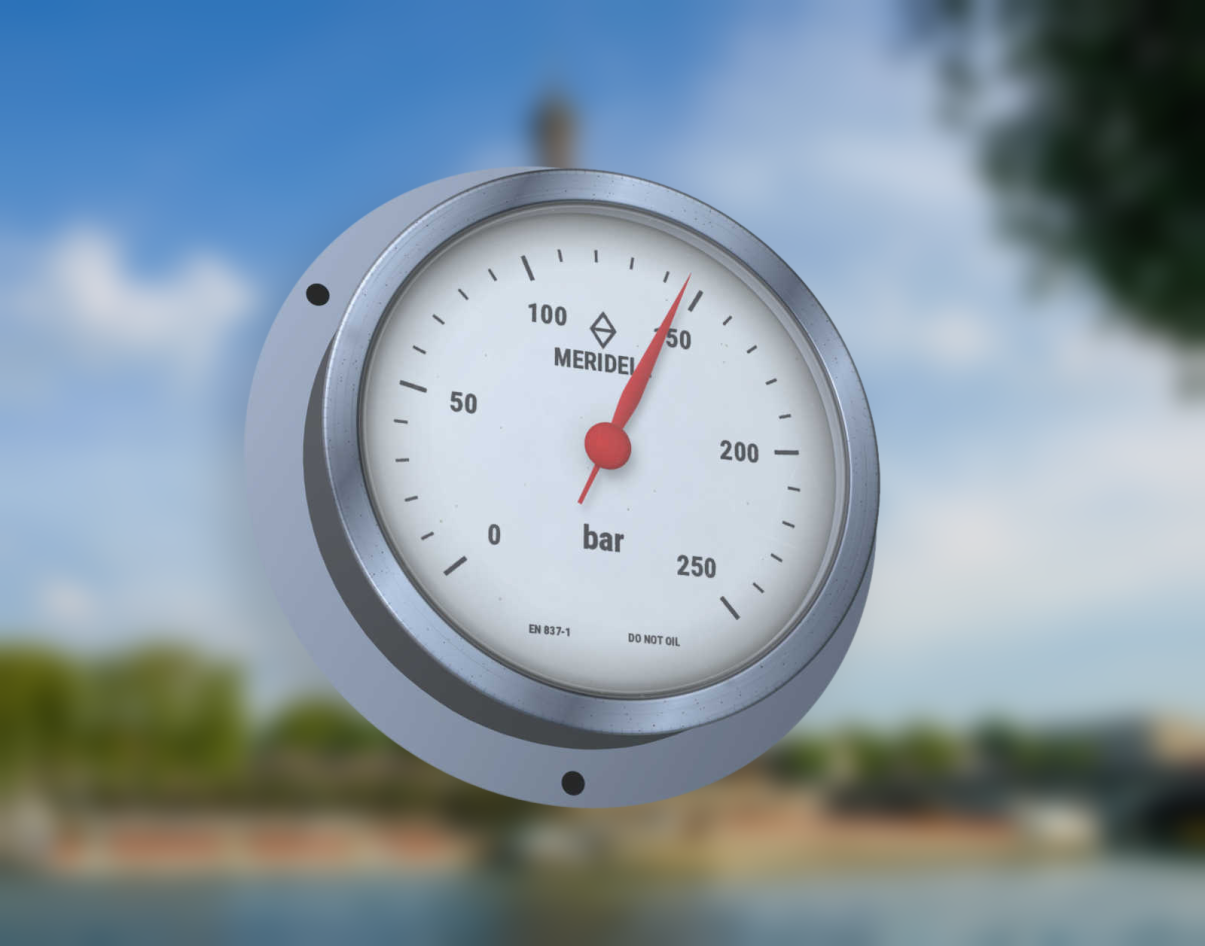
value=145 unit=bar
